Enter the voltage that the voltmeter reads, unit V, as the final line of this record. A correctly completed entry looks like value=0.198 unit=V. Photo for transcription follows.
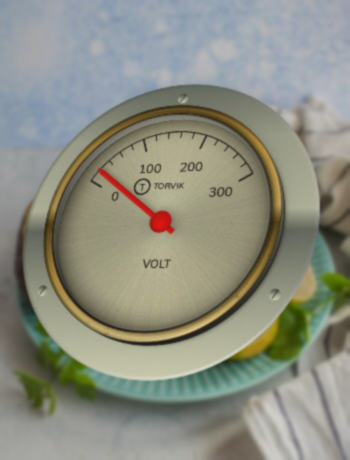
value=20 unit=V
